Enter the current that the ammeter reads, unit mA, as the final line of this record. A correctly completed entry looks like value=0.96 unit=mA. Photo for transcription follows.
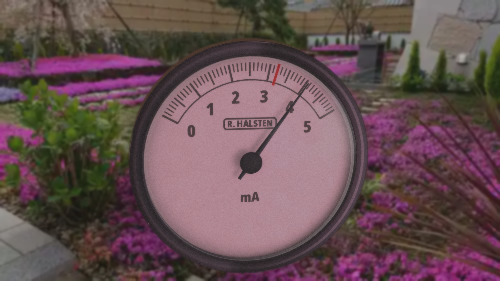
value=4 unit=mA
